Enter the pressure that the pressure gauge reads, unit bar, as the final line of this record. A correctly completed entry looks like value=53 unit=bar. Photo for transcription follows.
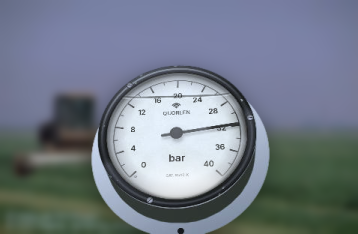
value=32 unit=bar
